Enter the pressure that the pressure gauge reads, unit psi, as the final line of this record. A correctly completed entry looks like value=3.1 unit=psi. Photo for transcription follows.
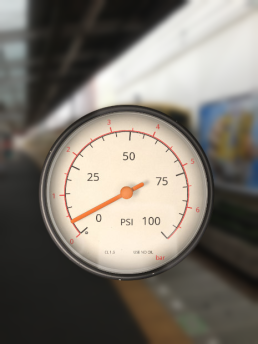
value=5 unit=psi
